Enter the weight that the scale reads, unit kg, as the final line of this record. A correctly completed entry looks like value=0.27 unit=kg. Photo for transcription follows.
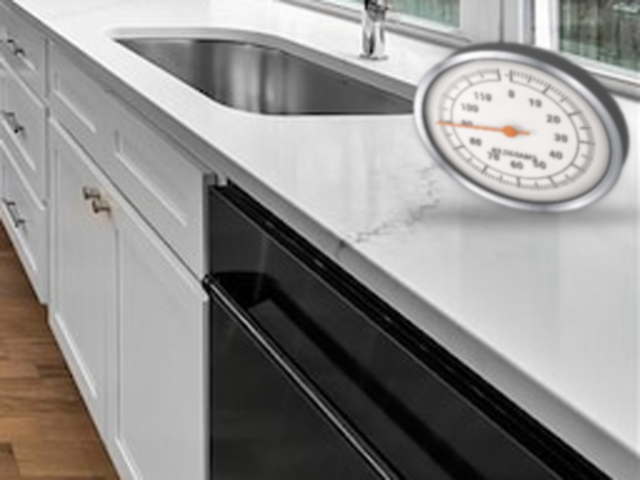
value=90 unit=kg
